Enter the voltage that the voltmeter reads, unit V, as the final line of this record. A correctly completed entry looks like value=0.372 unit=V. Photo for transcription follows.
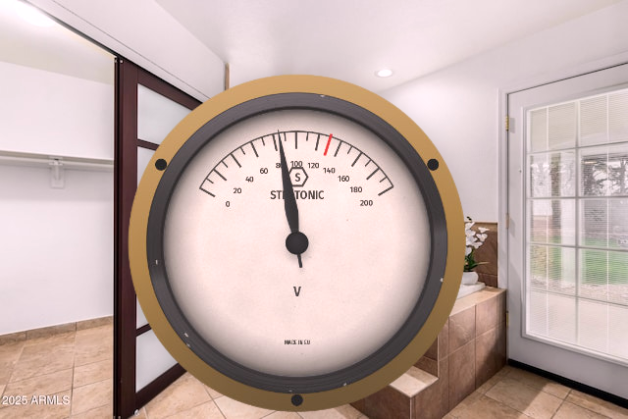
value=85 unit=V
